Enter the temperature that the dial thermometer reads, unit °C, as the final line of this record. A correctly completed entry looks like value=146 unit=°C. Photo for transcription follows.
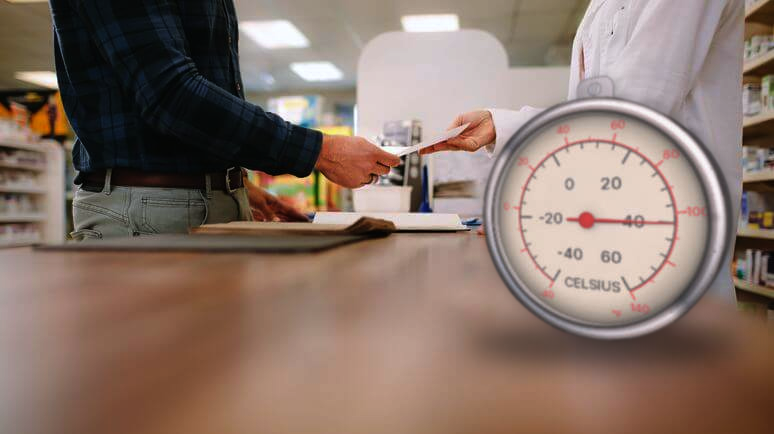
value=40 unit=°C
